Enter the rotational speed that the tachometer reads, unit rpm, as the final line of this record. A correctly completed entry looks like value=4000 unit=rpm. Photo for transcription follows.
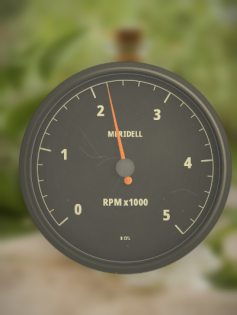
value=2200 unit=rpm
